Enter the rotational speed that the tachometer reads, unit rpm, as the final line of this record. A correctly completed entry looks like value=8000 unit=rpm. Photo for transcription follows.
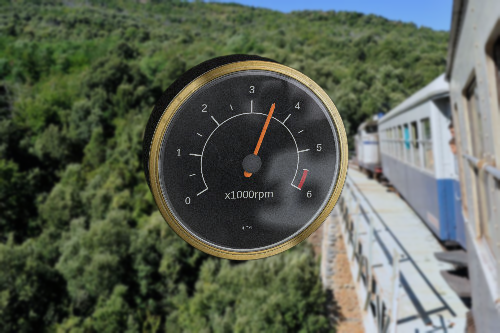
value=3500 unit=rpm
